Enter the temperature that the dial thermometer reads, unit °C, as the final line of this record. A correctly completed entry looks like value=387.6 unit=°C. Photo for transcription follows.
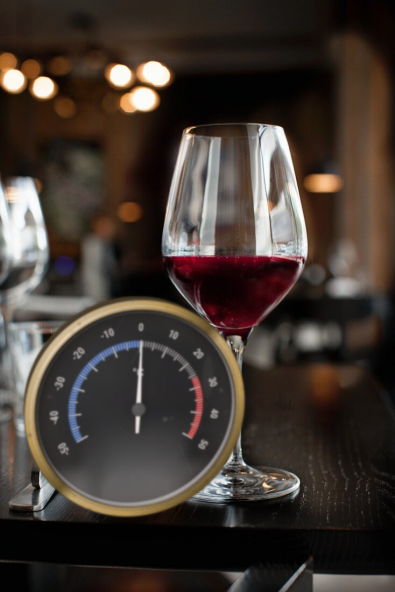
value=0 unit=°C
